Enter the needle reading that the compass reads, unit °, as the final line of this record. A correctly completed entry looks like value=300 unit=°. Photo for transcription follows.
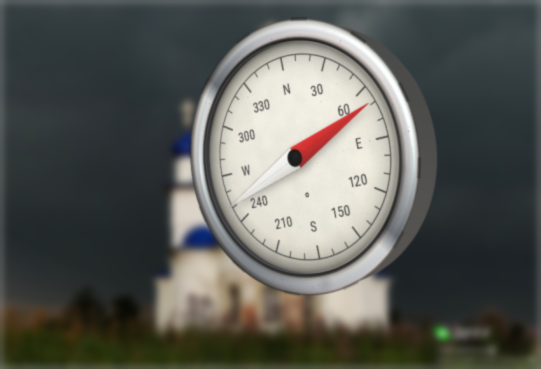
value=70 unit=°
